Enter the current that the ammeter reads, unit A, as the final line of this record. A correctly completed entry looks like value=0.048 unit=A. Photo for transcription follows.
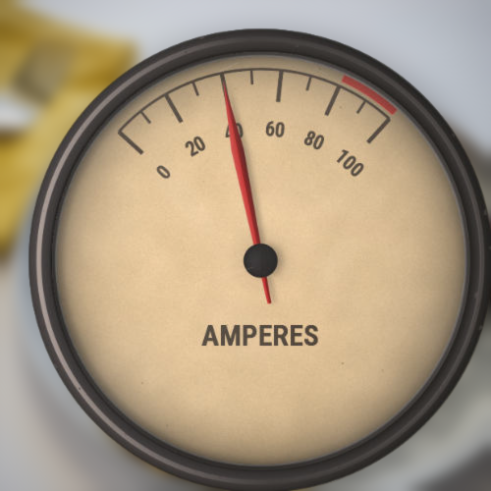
value=40 unit=A
